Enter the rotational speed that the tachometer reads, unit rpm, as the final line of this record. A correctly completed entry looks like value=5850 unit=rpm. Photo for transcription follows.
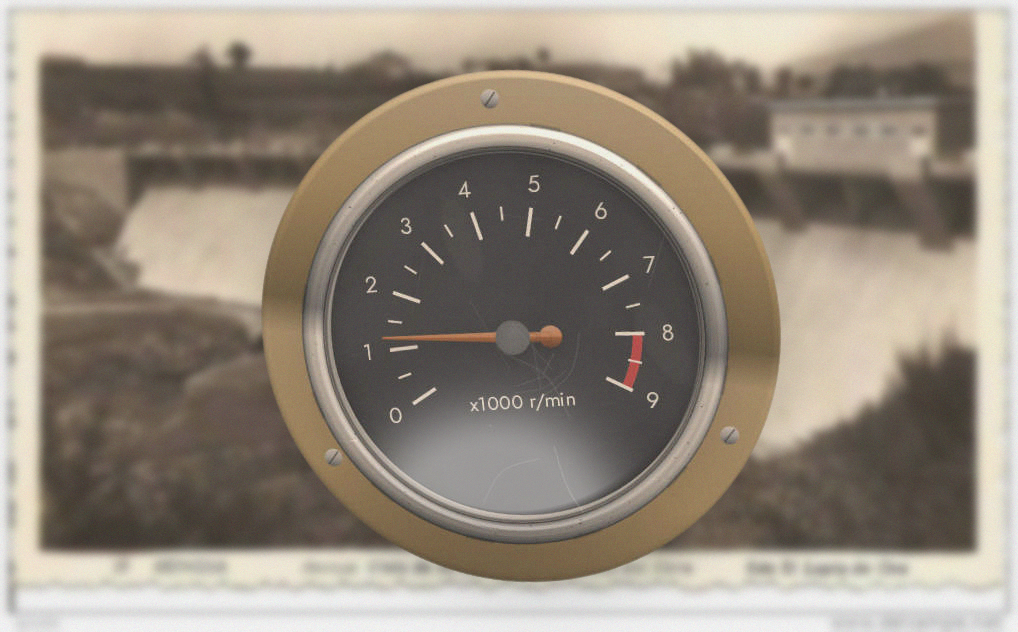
value=1250 unit=rpm
